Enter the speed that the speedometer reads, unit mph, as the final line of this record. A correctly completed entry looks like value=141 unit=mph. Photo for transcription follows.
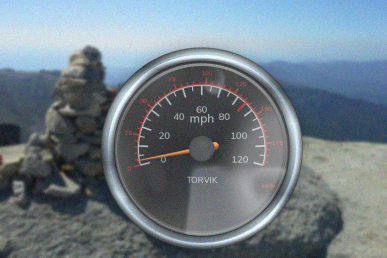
value=2.5 unit=mph
